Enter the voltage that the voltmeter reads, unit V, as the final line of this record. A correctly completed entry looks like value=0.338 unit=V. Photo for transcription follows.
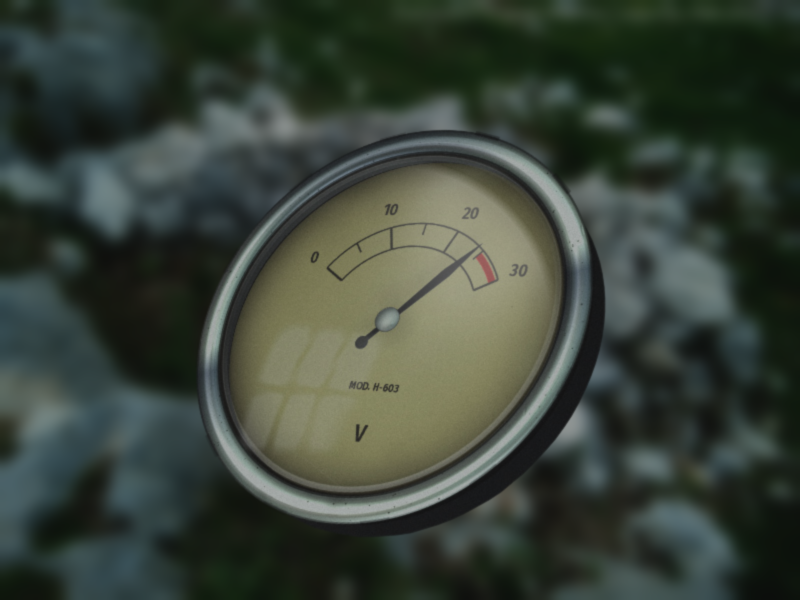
value=25 unit=V
